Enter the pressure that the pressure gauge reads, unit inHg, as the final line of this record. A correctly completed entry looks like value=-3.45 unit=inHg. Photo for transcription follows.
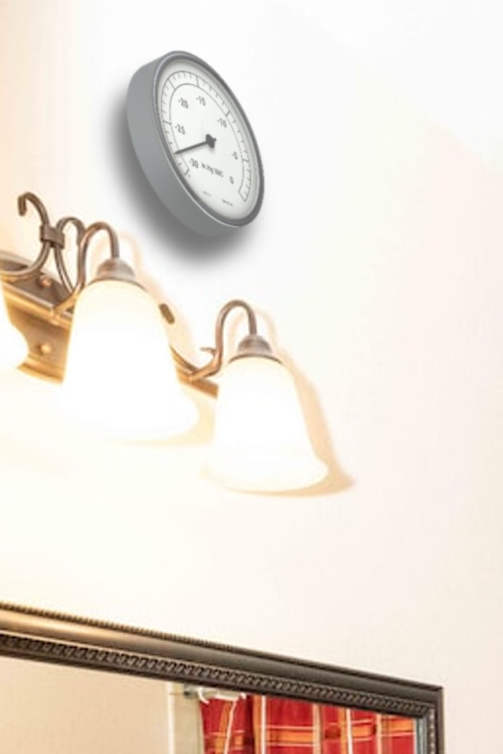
value=-28 unit=inHg
